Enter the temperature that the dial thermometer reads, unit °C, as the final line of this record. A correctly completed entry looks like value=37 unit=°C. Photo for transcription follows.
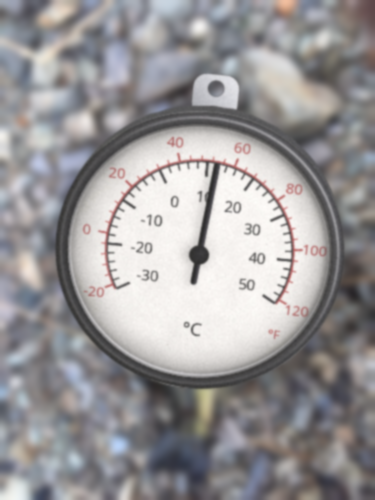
value=12 unit=°C
